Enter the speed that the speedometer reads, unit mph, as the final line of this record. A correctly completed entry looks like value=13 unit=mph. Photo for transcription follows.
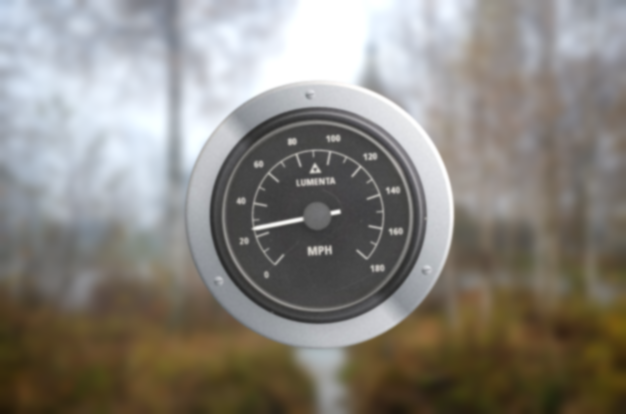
value=25 unit=mph
